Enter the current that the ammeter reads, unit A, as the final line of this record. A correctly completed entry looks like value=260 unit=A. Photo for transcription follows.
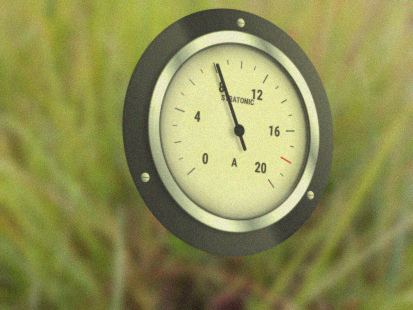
value=8 unit=A
